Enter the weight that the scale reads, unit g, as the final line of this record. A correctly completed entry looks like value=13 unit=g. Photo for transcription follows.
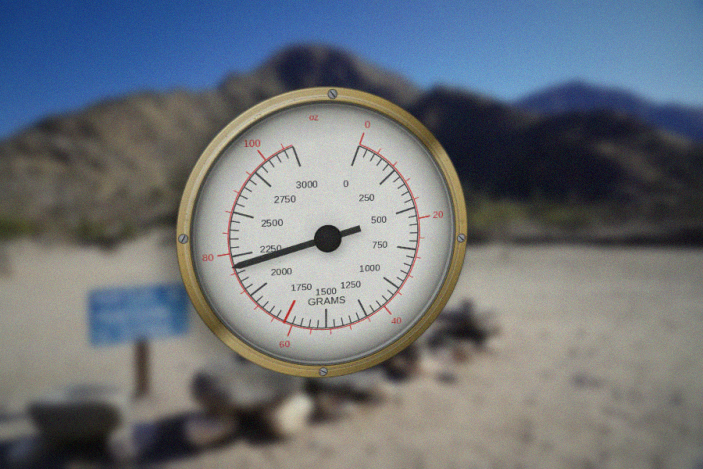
value=2200 unit=g
